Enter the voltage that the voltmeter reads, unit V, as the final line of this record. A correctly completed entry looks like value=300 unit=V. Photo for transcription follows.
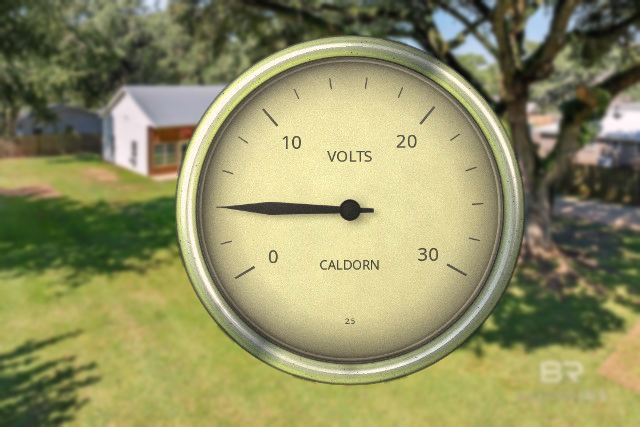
value=4 unit=V
